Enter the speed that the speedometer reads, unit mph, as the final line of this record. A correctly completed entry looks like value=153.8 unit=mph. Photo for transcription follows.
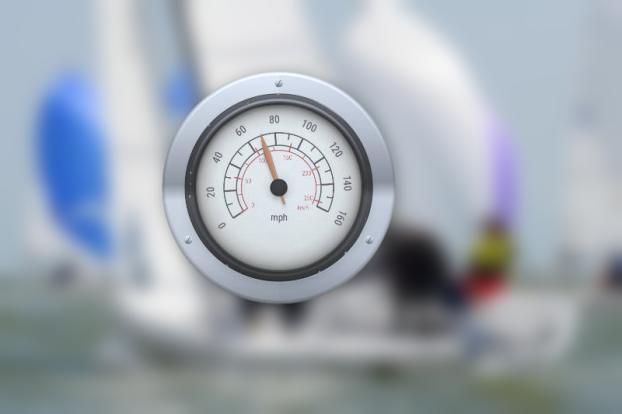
value=70 unit=mph
